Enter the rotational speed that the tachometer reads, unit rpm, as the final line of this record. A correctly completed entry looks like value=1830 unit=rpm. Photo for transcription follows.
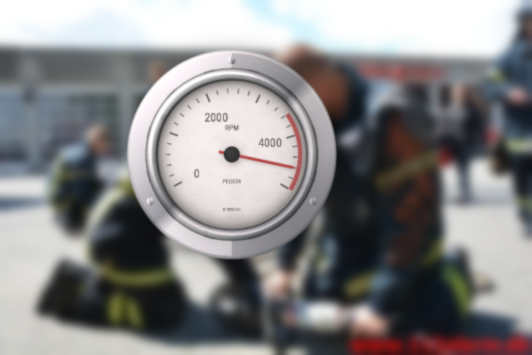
value=4600 unit=rpm
